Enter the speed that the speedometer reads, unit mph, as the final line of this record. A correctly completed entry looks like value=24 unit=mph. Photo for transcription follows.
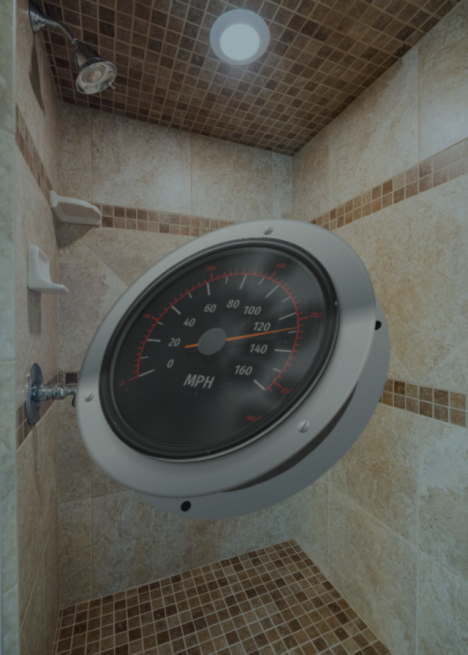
value=130 unit=mph
